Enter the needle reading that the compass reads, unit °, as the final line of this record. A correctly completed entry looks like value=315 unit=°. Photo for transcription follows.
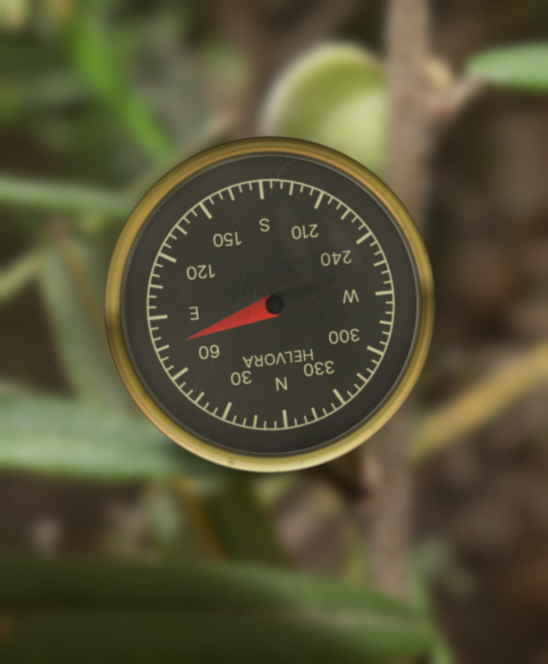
value=75 unit=°
